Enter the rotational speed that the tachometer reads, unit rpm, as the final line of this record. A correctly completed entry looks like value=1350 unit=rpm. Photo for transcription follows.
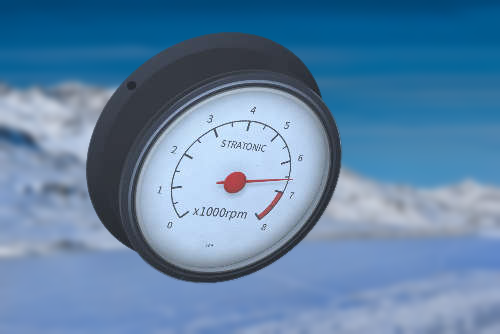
value=6500 unit=rpm
